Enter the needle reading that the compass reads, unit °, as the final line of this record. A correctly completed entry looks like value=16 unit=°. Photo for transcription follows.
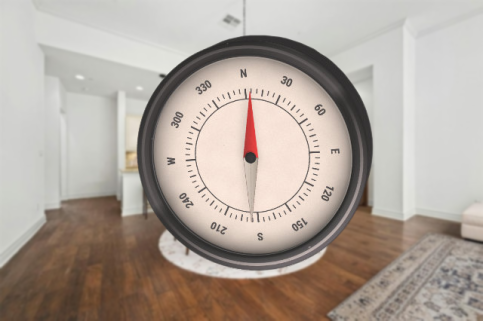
value=5 unit=°
